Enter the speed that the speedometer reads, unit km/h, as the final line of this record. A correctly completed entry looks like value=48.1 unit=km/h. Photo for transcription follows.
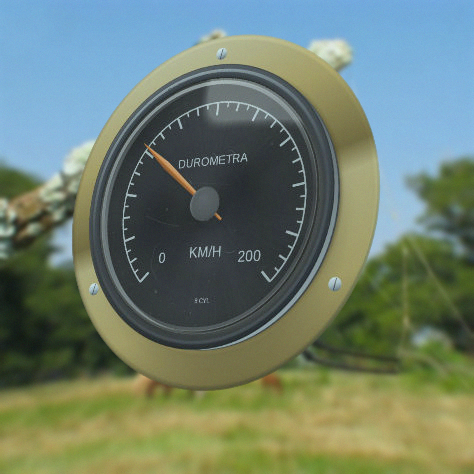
value=62.5 unit=km/h
